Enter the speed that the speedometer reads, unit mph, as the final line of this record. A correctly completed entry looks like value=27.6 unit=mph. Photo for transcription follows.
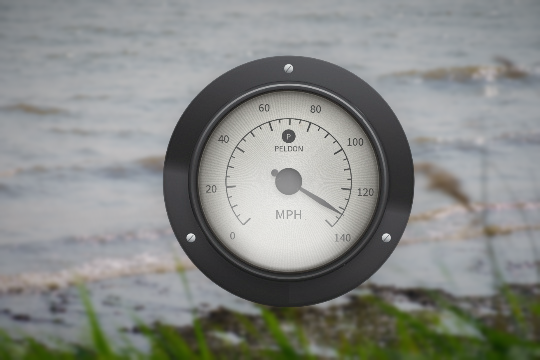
value=132.5 unit=mph
